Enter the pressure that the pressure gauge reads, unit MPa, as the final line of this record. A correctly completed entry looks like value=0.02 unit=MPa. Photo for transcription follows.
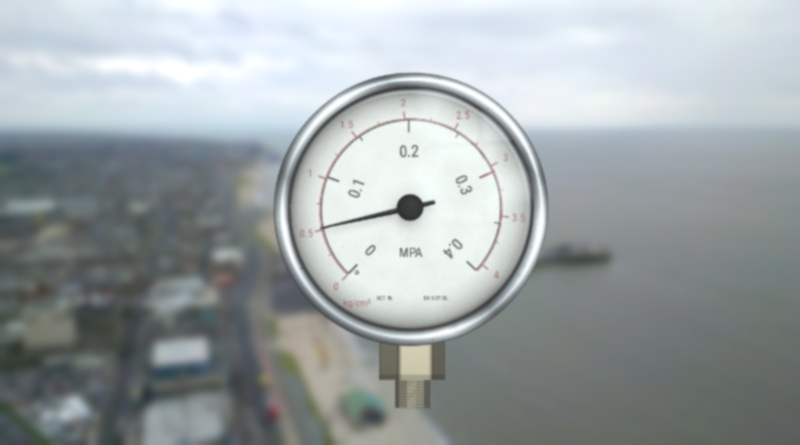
value=0.05 unit=MPa
